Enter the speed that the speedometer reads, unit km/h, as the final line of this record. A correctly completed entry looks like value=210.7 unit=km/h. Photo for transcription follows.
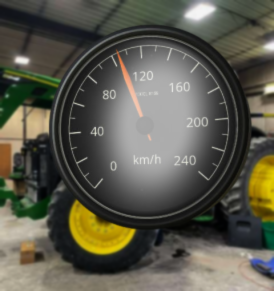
value=105 unit=km/h
